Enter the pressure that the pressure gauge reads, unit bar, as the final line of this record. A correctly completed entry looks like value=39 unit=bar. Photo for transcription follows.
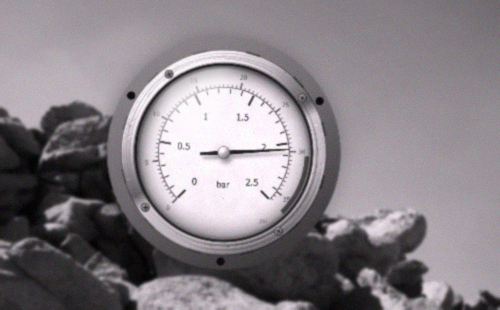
value=2.05 unit=bar
